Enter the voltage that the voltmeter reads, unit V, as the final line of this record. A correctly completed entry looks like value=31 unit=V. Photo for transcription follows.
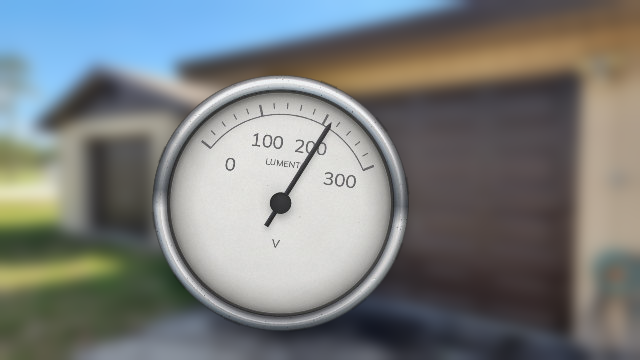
value=210 unit=V
